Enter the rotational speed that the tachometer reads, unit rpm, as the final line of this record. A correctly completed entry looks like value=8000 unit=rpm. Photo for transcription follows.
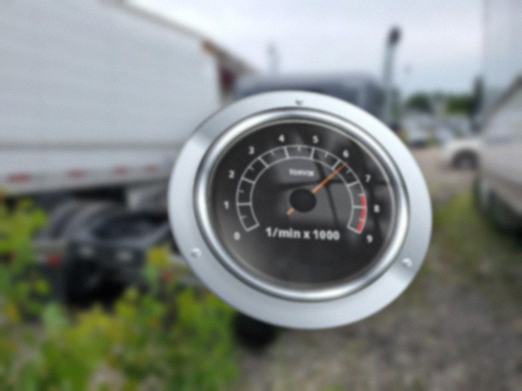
value=6250 unit=rpm
